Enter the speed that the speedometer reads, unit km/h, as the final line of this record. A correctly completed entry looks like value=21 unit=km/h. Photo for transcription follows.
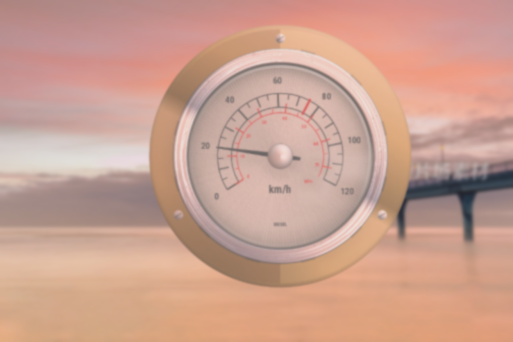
value=20 unit=km/h
